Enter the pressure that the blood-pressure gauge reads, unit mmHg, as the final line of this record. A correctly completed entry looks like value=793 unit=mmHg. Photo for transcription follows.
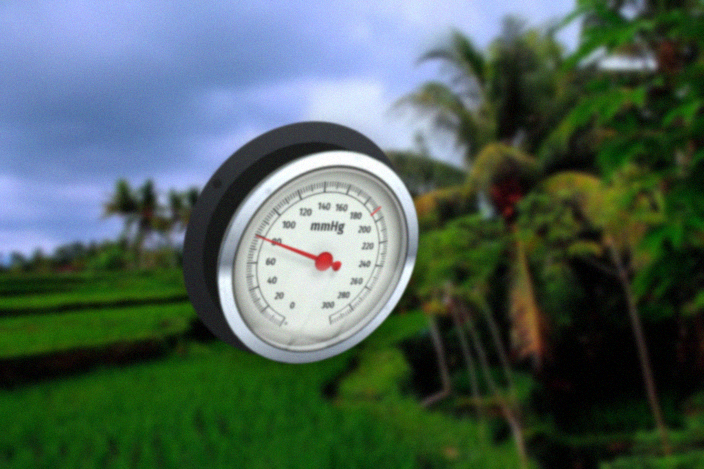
value=80 unit=mmHg
